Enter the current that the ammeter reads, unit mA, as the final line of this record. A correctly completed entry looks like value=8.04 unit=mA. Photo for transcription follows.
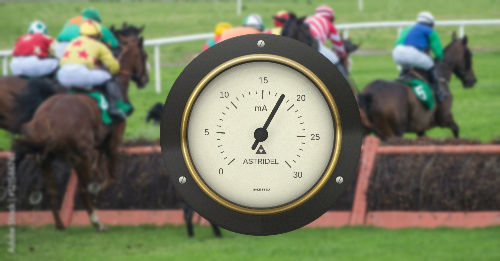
value=18 unit=mA
